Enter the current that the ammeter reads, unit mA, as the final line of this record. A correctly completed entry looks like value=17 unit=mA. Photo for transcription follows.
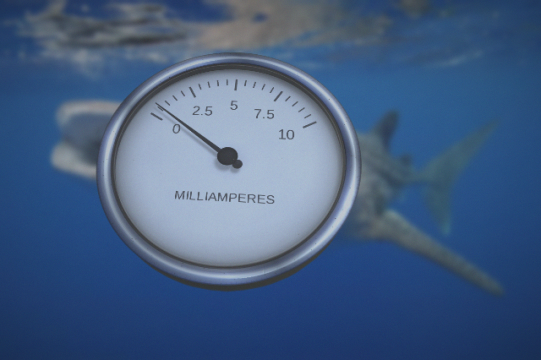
value=0.5 unit=mA
